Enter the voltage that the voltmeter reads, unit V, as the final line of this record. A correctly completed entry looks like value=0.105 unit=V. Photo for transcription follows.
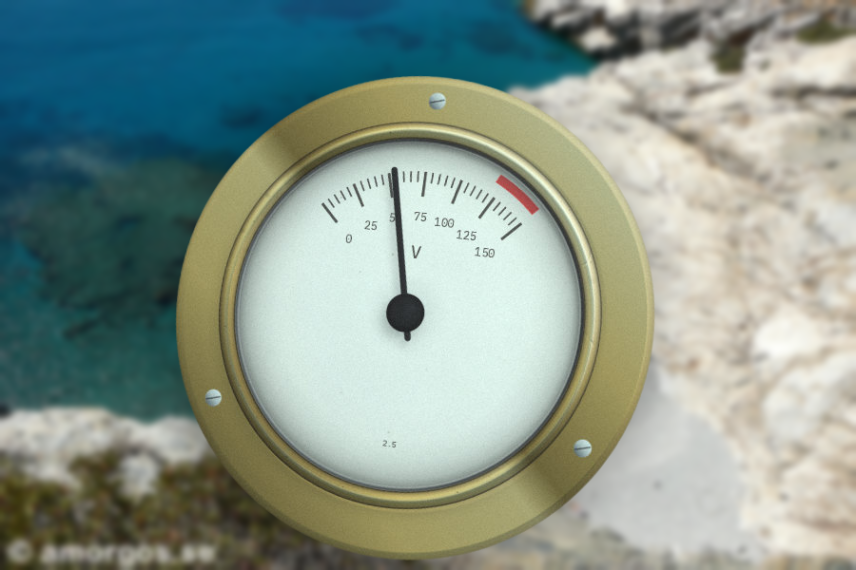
value=55 unit=V
